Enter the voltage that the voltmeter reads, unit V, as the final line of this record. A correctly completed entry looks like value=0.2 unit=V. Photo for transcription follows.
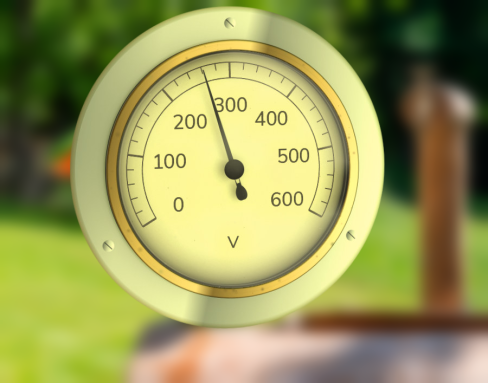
value=260 unit=V
